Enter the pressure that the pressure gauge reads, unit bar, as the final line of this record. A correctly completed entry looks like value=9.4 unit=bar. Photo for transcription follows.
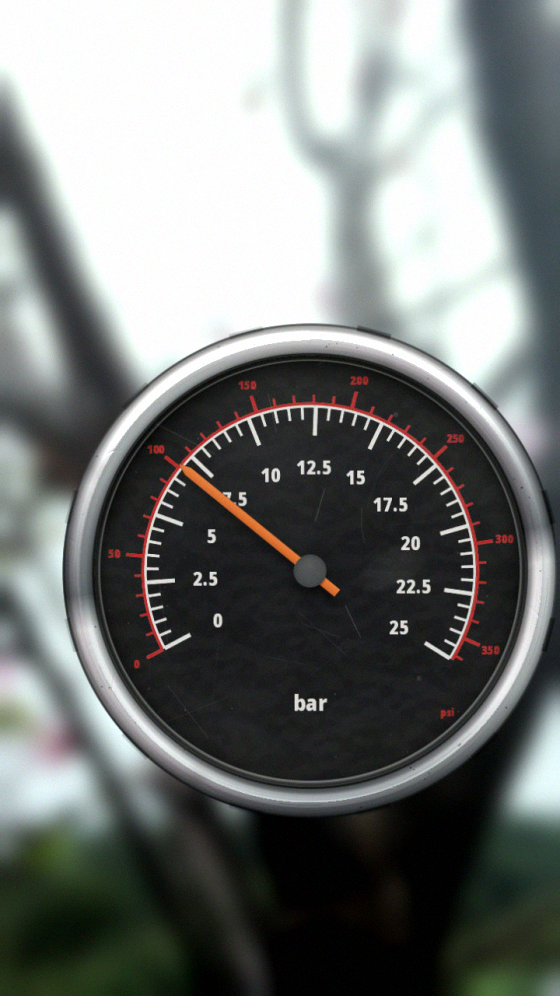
value=7 unit=bar
